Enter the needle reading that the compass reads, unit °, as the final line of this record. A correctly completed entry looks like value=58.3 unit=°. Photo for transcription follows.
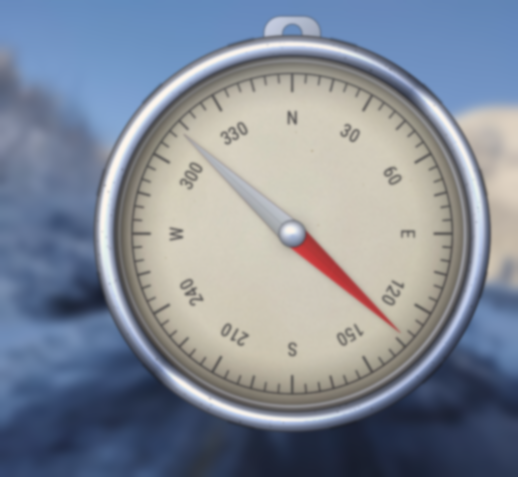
value=132.5 unit=°
